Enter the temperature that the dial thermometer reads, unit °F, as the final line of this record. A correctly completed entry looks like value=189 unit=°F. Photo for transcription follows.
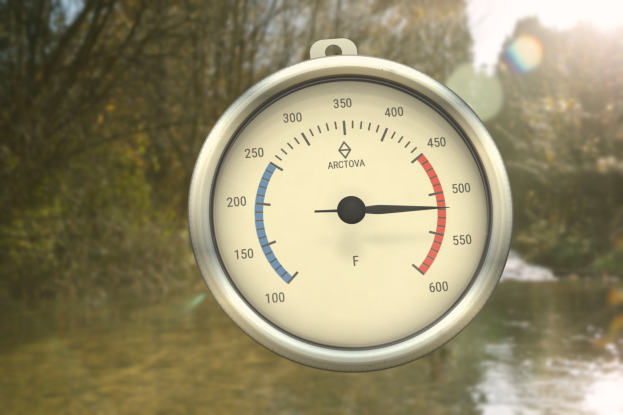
value=520 unit=°F
